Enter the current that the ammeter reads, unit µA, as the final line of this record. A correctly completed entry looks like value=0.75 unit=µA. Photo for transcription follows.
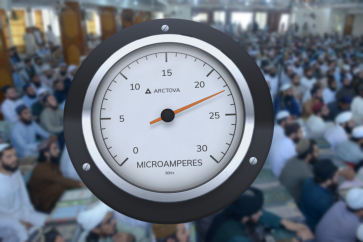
value=22.5 unit=µA
